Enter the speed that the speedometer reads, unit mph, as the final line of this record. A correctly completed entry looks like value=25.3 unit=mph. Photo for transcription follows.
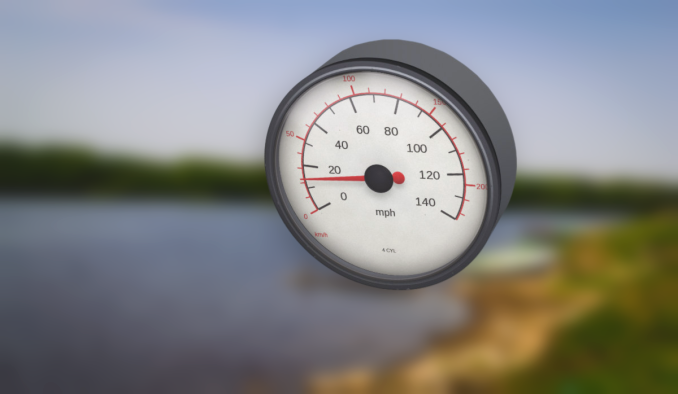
value=15 unit=mph
